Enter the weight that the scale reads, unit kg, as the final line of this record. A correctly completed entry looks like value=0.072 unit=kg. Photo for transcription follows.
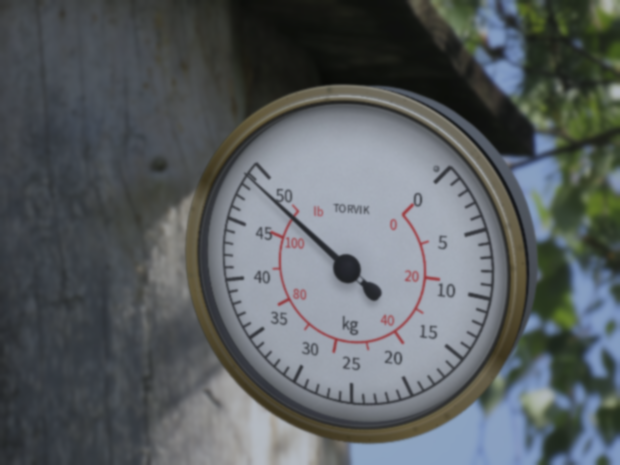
value=49 unit=kg
